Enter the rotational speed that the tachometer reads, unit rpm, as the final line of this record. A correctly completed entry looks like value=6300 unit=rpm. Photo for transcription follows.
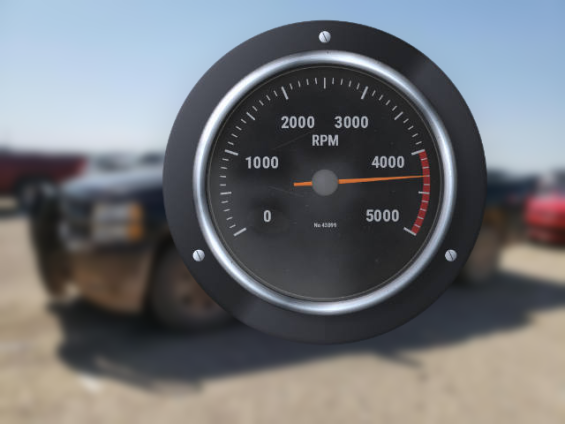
value=4300 unit=rpm
